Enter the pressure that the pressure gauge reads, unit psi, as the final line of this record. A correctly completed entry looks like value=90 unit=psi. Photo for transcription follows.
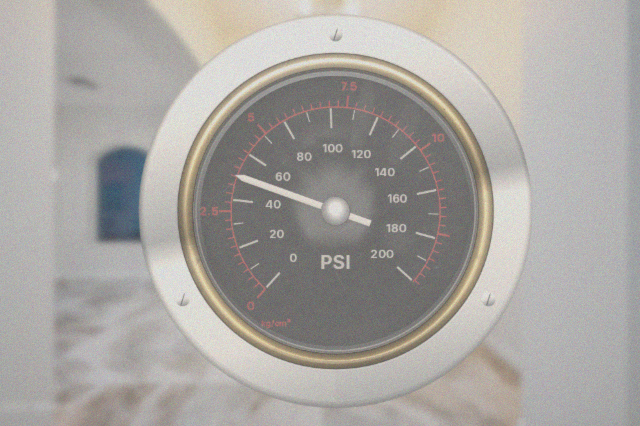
value=50 unit=psi
